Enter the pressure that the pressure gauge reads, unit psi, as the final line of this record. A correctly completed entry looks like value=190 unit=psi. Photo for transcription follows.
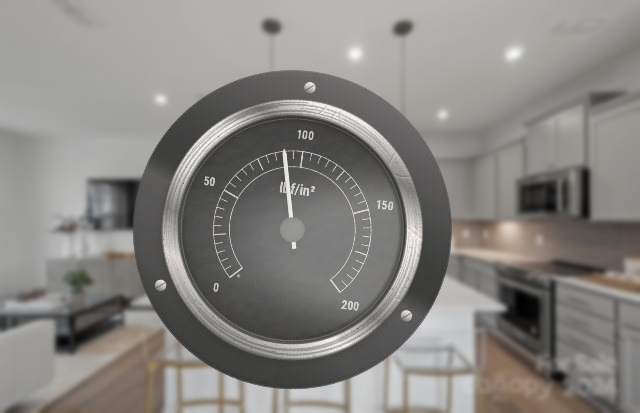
value=90 unit=psi
